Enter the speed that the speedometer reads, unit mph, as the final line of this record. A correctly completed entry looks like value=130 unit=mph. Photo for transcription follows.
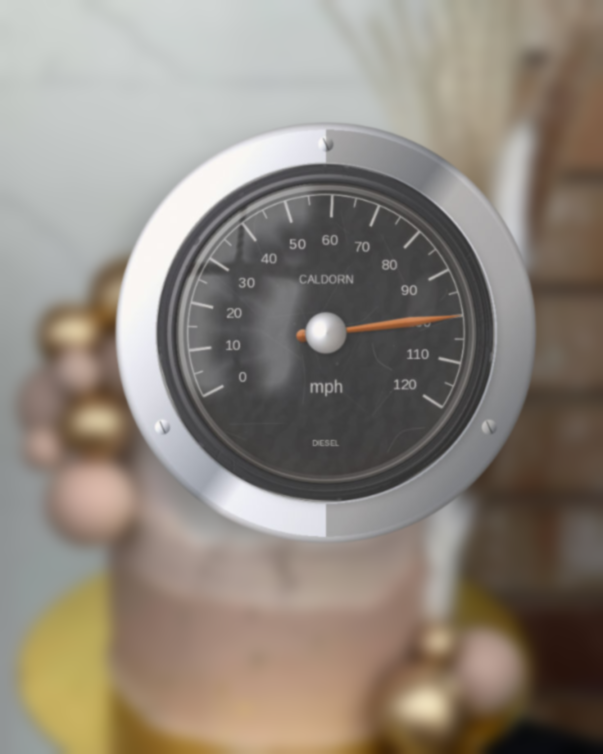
value=100 unit=mph
